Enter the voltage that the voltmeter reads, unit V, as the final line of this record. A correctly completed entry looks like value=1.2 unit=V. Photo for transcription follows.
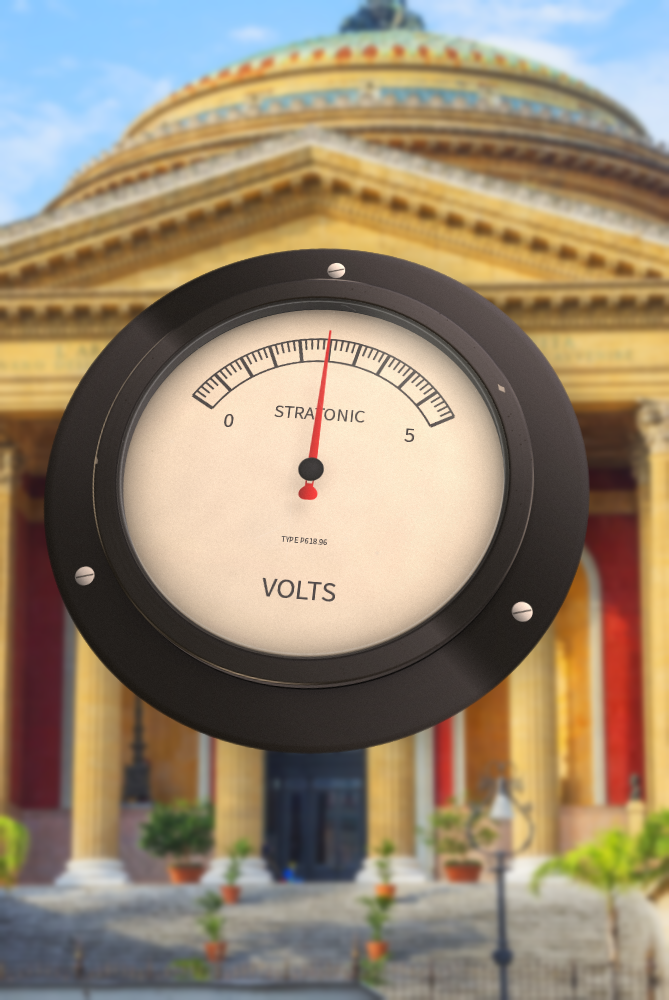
value=2.5 unit=V
